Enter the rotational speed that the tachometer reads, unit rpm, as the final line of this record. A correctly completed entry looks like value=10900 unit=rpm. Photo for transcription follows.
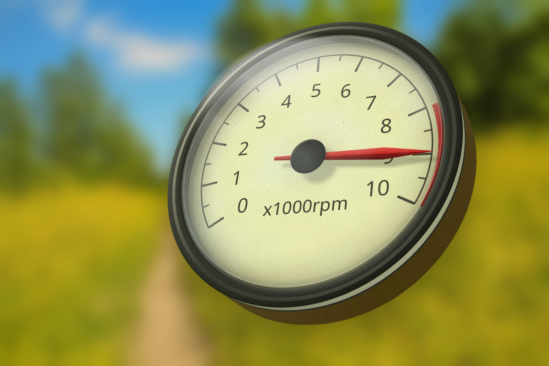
value=9000 unit=rpm
